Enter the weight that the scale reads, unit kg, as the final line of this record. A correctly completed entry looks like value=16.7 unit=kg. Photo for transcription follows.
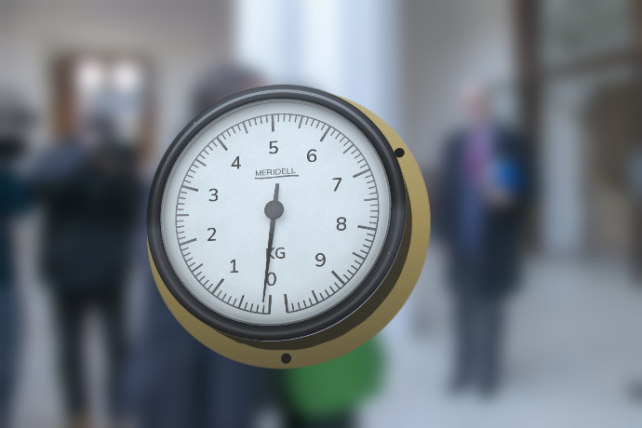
value=0.1 unit=kg
